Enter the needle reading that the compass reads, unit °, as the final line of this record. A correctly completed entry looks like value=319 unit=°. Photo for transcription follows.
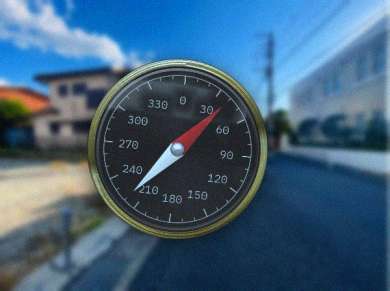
value=40 unit=°
